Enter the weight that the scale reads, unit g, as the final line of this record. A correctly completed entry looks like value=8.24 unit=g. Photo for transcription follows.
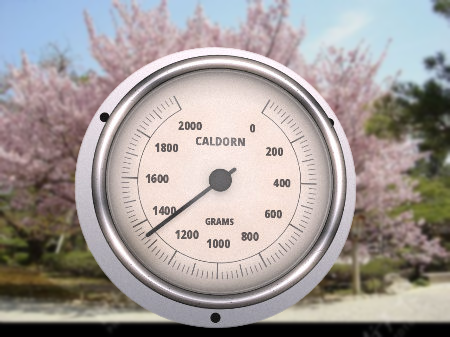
value=1340 unit=g
